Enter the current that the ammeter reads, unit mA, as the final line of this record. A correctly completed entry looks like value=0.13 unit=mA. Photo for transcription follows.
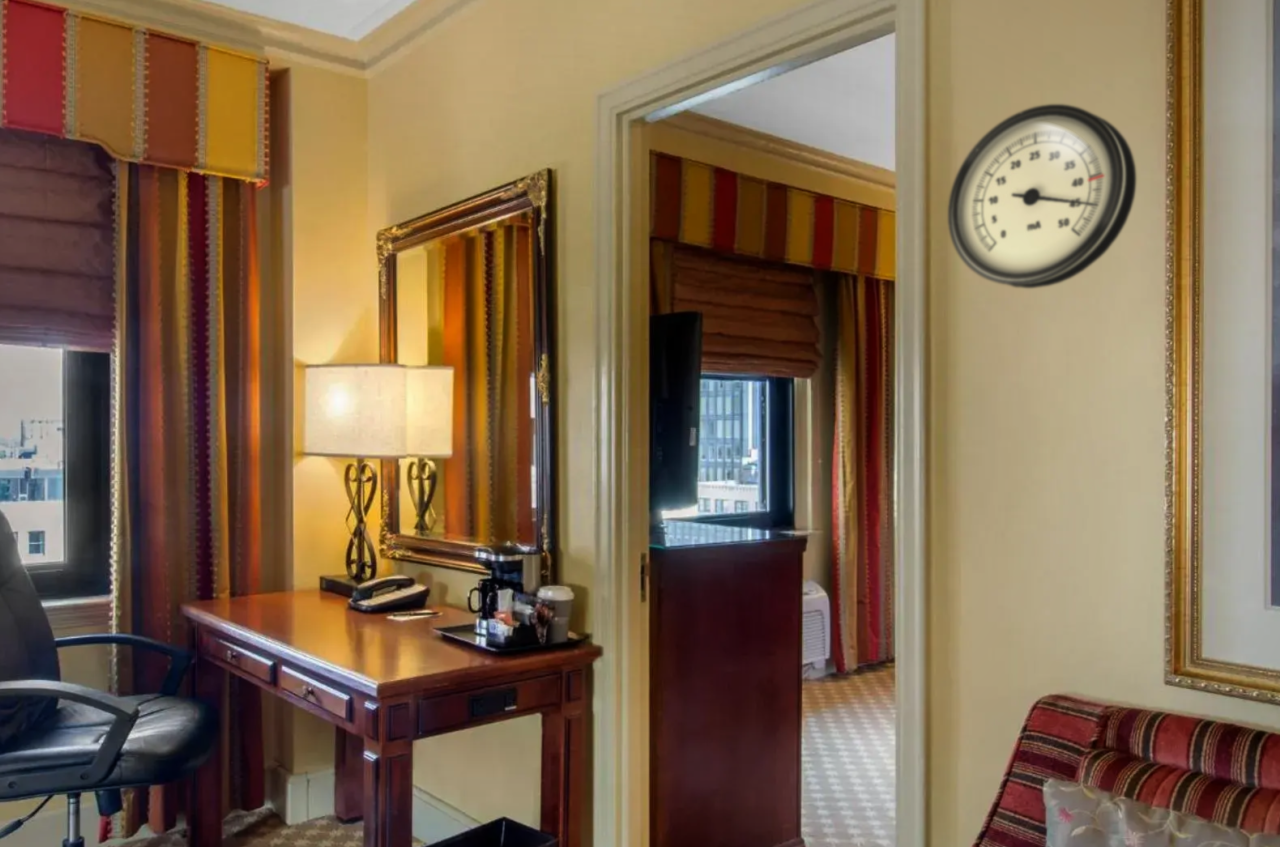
value=45 unit=mA
